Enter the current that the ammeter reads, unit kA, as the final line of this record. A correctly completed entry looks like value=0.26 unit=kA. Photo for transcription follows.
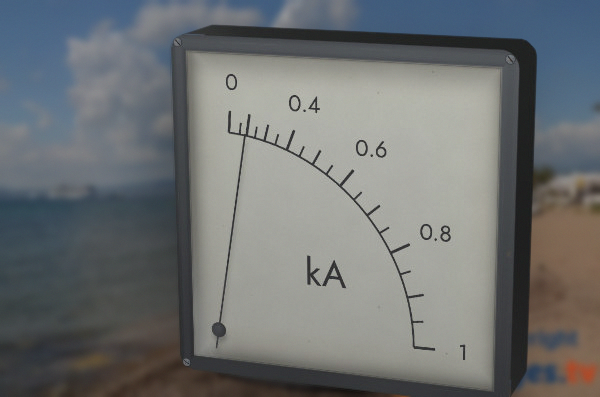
value=0.2 unit=kA
